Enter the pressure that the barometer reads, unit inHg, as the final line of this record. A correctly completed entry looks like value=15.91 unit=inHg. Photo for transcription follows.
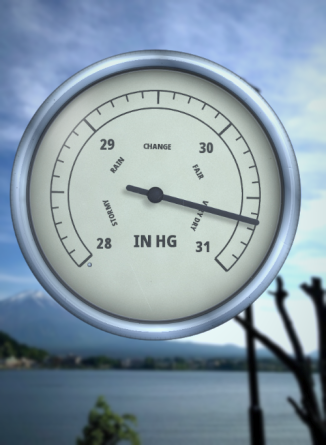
value=30.65 unit=inHg
